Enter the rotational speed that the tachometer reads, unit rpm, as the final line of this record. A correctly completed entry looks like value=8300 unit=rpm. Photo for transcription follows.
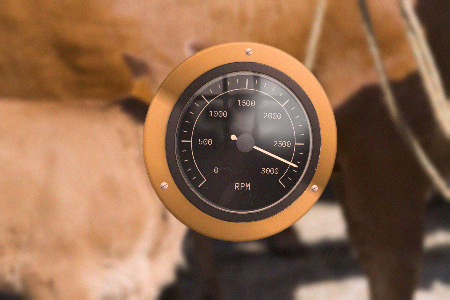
value=2750 unit=rpm
